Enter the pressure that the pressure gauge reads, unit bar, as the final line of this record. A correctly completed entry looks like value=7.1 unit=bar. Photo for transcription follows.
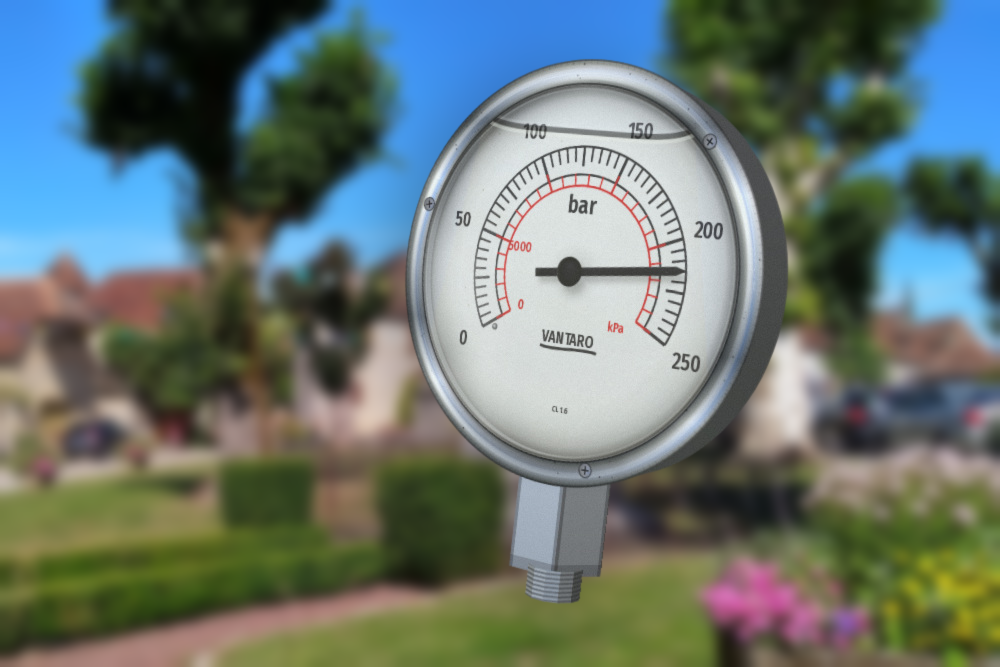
value=215 unit=bar
